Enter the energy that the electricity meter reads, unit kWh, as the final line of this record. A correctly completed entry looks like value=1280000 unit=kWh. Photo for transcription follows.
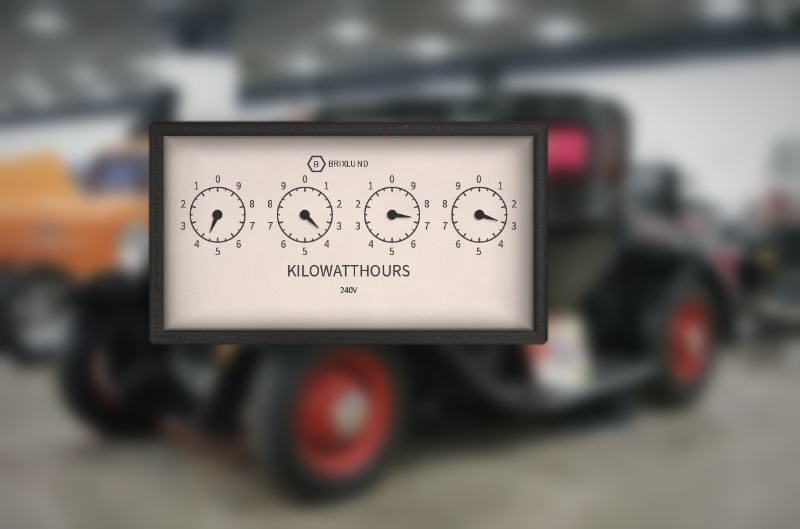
value=4373 unit=kWh
